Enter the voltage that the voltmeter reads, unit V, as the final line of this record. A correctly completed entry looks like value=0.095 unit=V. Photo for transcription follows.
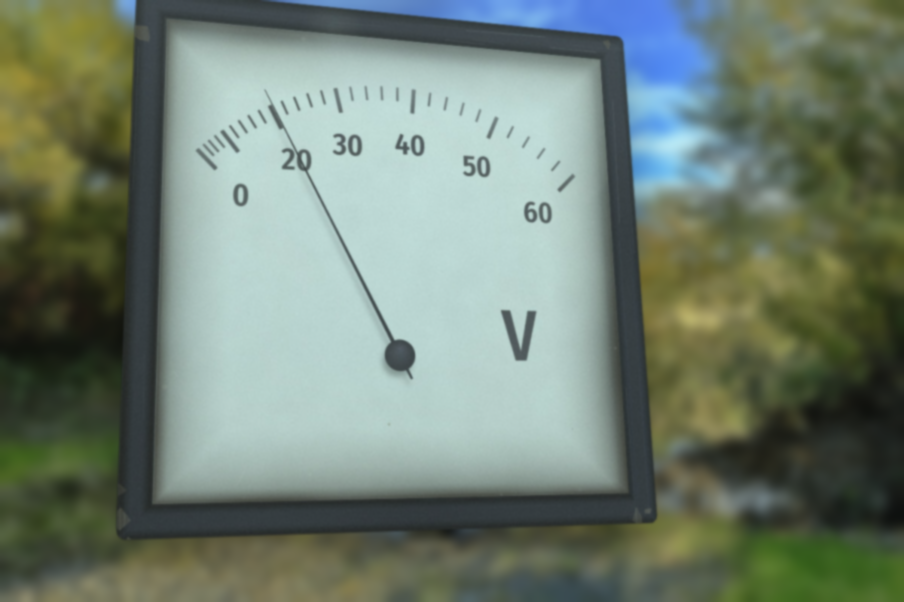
value=20 unit=V
